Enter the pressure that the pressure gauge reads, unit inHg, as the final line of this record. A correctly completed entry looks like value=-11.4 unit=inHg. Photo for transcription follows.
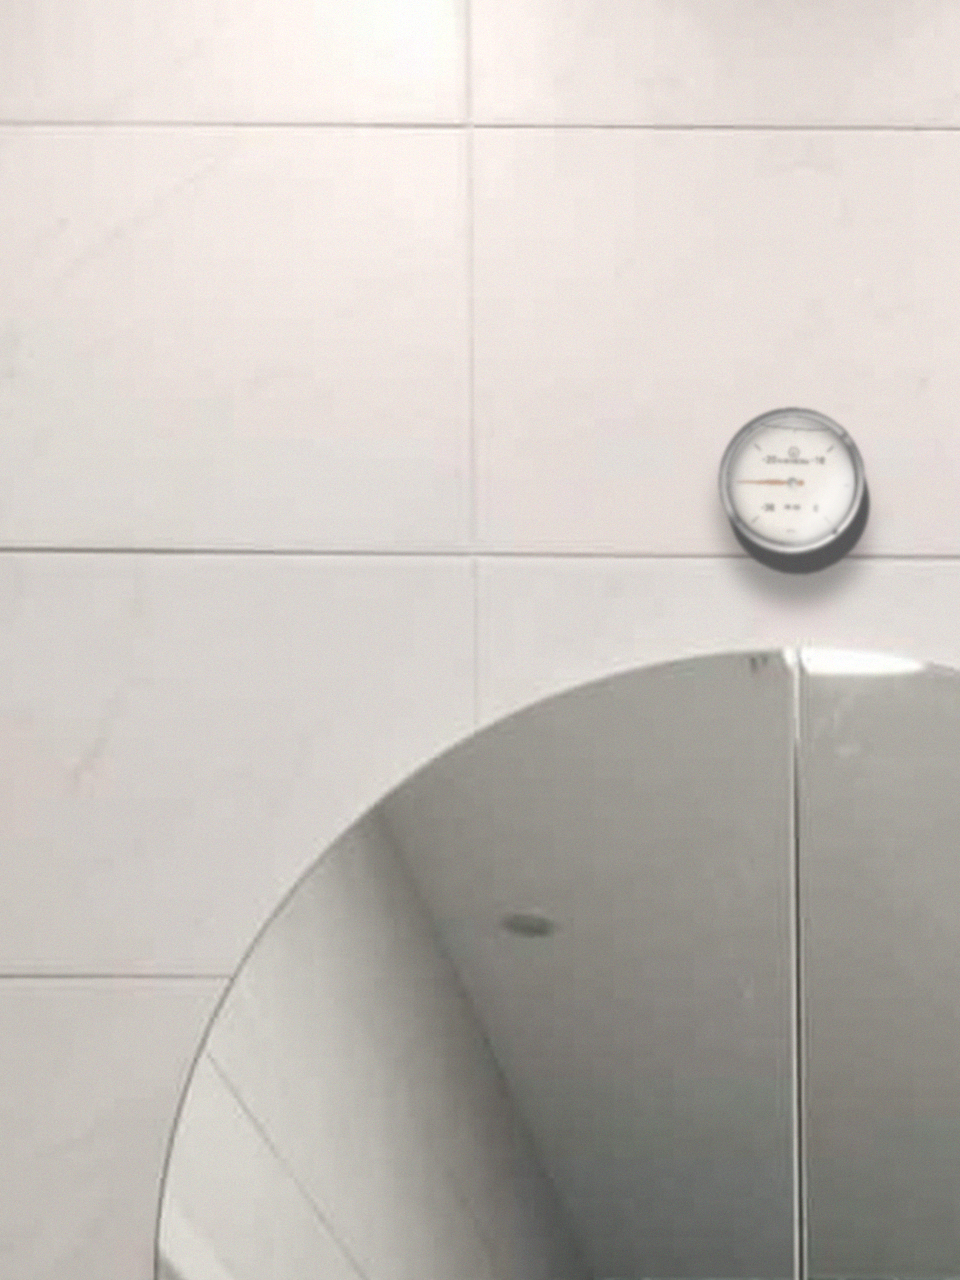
value=-25 unit=inHg
